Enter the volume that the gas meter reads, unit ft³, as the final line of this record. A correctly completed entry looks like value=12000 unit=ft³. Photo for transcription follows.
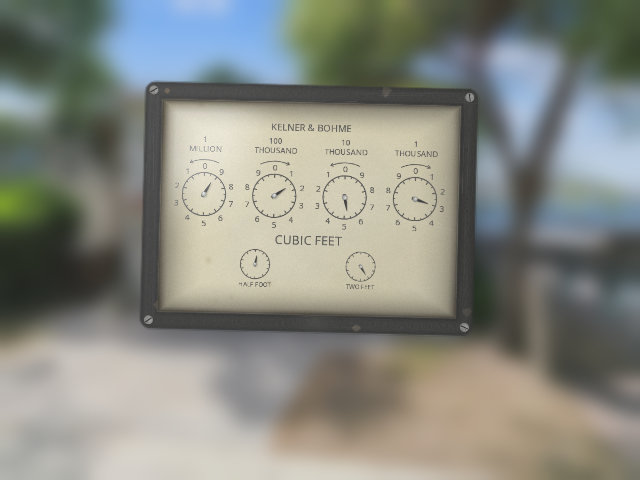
value=915300 unit=ft³
